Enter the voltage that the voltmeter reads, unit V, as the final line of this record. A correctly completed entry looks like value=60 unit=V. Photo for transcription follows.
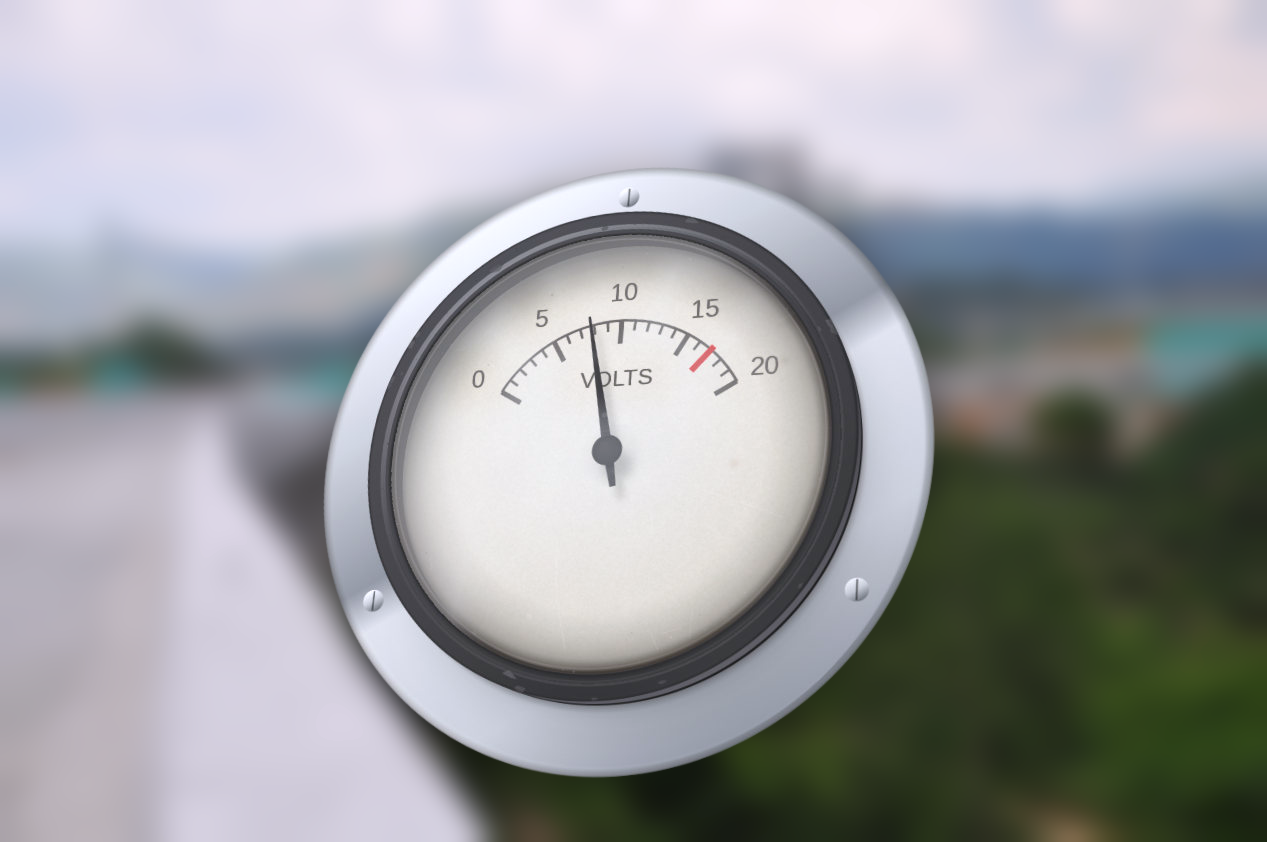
value=8 unit=V
